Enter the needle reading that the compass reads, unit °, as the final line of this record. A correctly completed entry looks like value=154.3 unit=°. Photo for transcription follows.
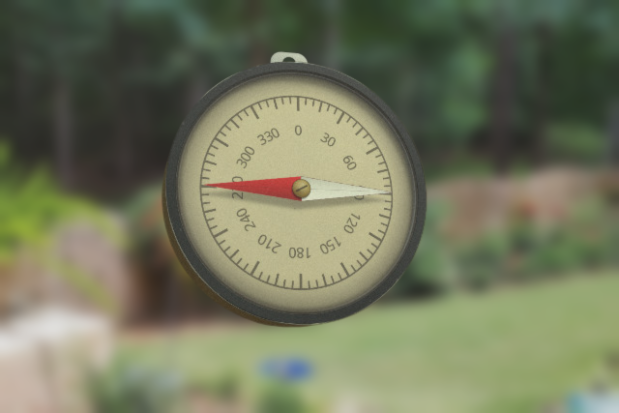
value=270 unit=°
